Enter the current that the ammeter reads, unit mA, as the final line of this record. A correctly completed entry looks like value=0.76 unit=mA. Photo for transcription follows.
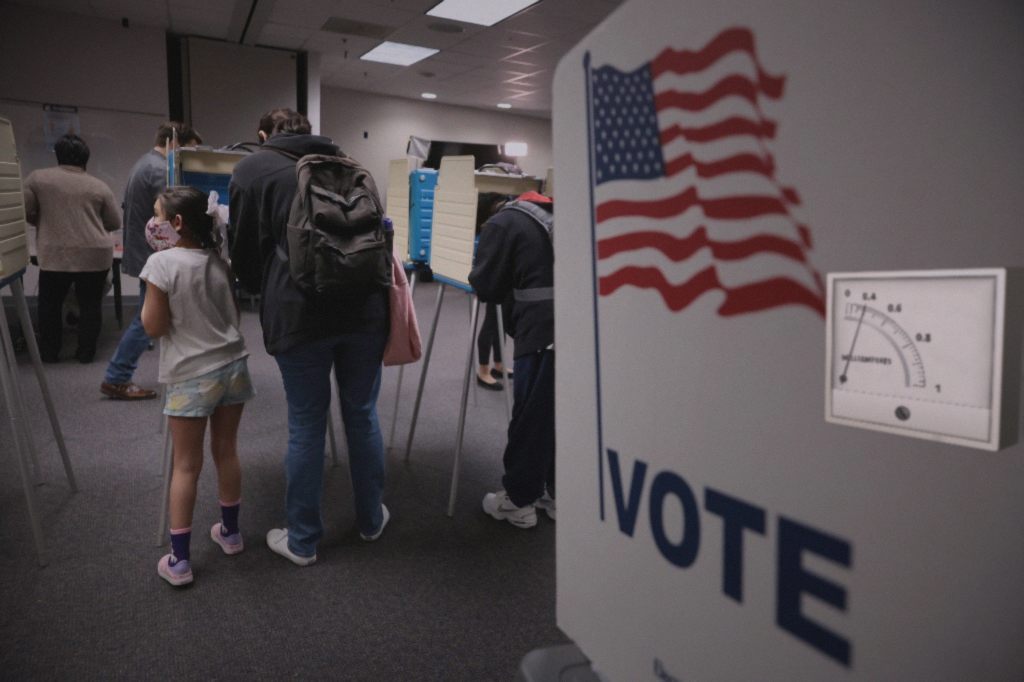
value=0.4 unit=mA
